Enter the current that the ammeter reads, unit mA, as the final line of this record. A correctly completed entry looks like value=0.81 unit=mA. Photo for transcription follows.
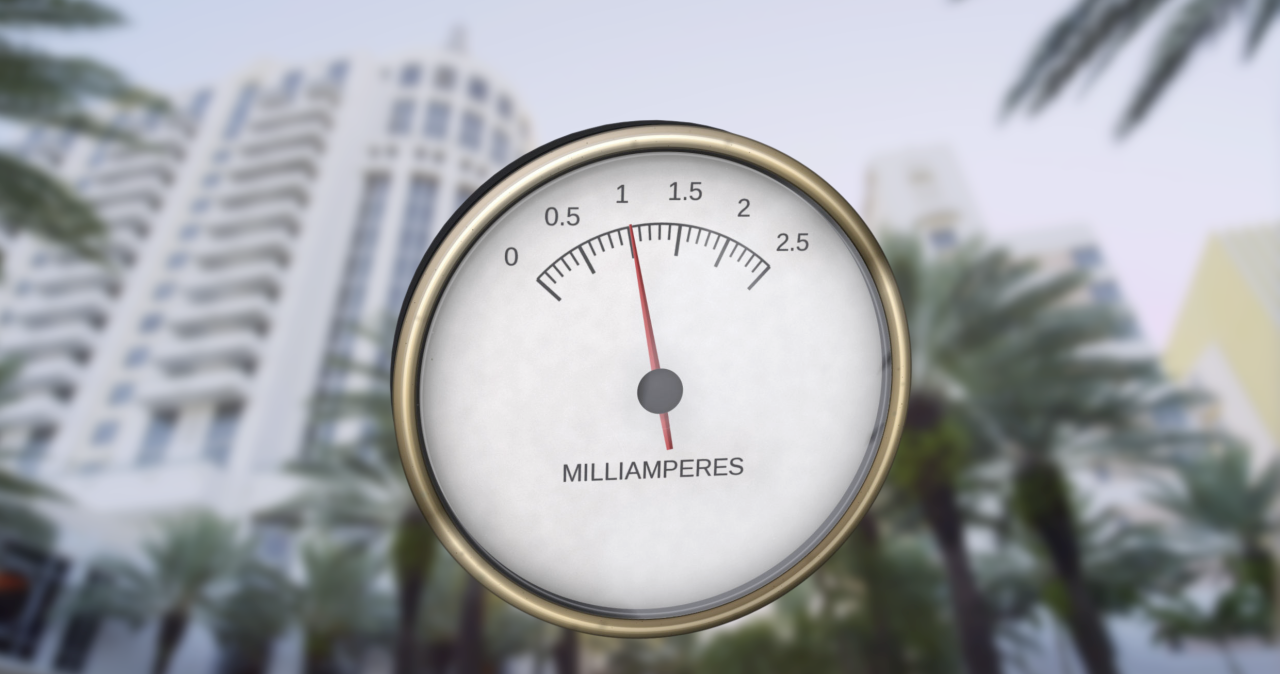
value=1 unit=mA
